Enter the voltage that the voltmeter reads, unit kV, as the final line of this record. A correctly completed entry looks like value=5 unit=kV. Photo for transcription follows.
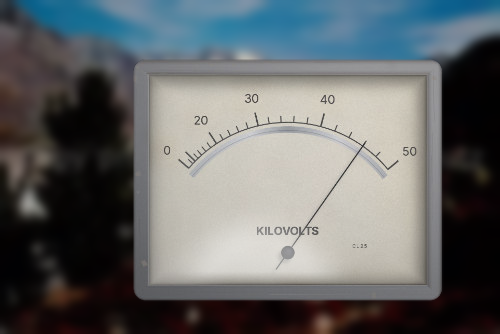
value=46 unit=kV
